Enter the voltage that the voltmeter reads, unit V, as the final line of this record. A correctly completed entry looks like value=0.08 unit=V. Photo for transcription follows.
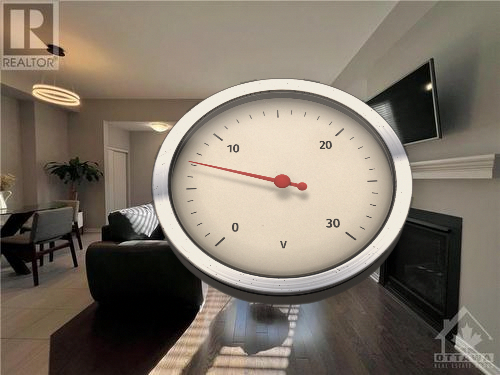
value=7 unit=V
